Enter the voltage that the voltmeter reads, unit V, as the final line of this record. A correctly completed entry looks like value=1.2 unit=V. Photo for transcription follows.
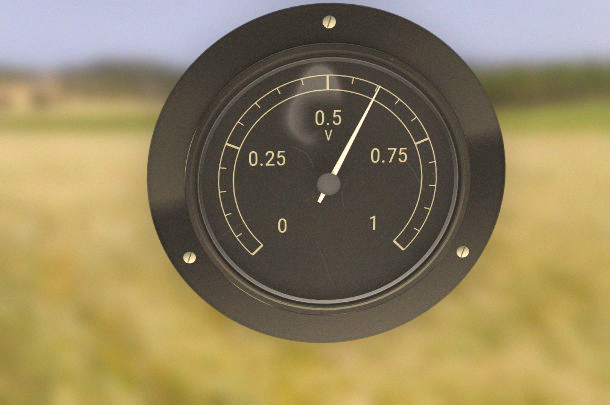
value=0.6 unit=V
